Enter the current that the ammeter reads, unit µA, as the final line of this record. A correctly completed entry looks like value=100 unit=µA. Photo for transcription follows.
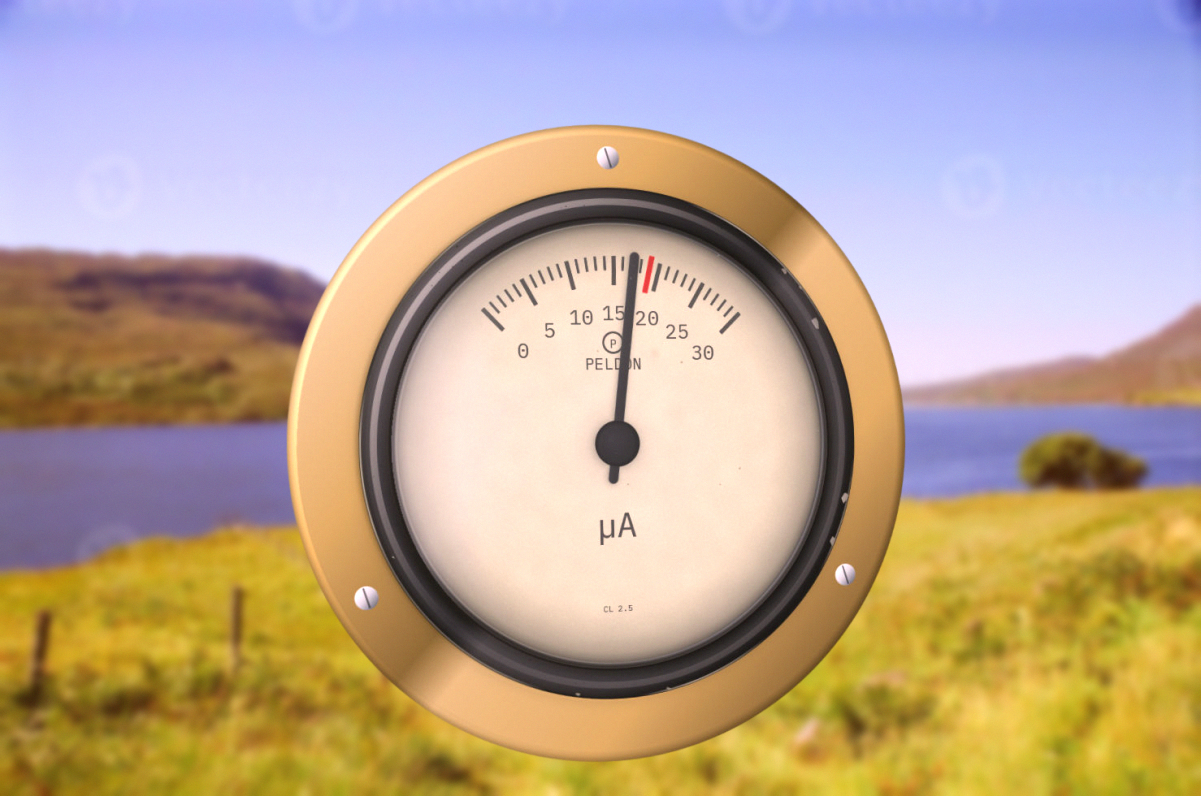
value=17 unit=µA
